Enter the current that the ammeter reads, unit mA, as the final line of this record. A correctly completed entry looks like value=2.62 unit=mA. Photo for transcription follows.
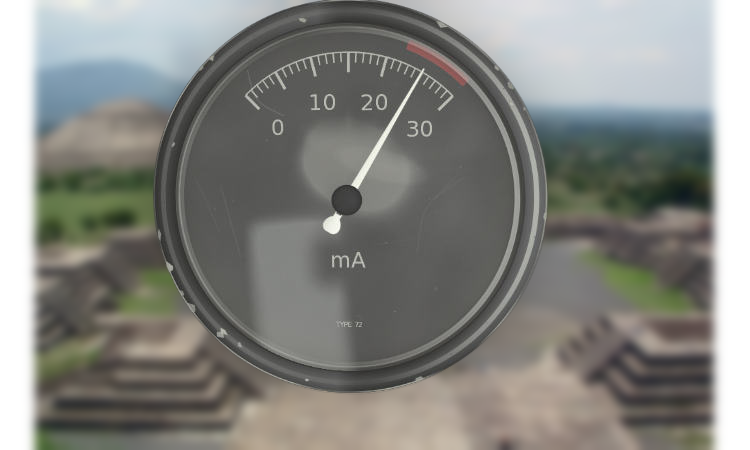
value=25 unit=mA
